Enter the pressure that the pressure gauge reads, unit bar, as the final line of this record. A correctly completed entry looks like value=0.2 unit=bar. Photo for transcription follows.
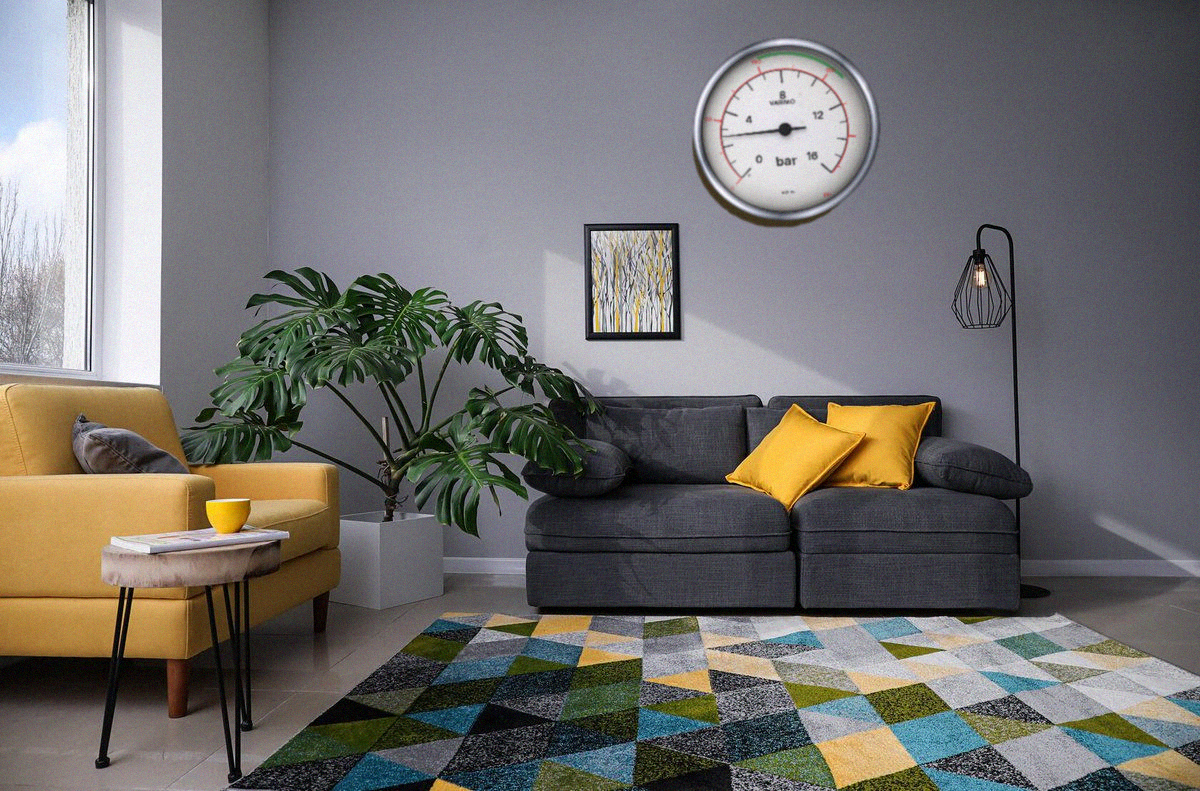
value=2.5 unit=bar
